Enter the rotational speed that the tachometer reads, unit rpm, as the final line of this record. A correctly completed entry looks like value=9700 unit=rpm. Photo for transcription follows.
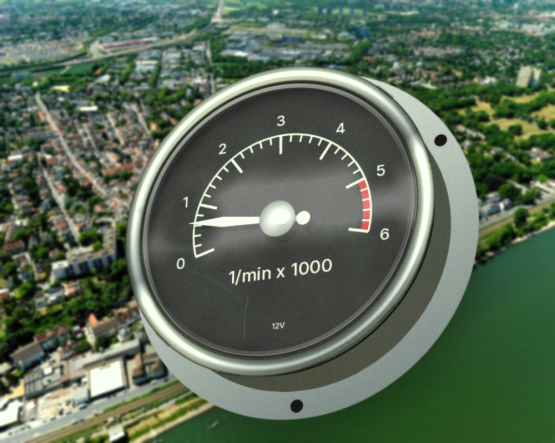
value=600 unit=rpm
